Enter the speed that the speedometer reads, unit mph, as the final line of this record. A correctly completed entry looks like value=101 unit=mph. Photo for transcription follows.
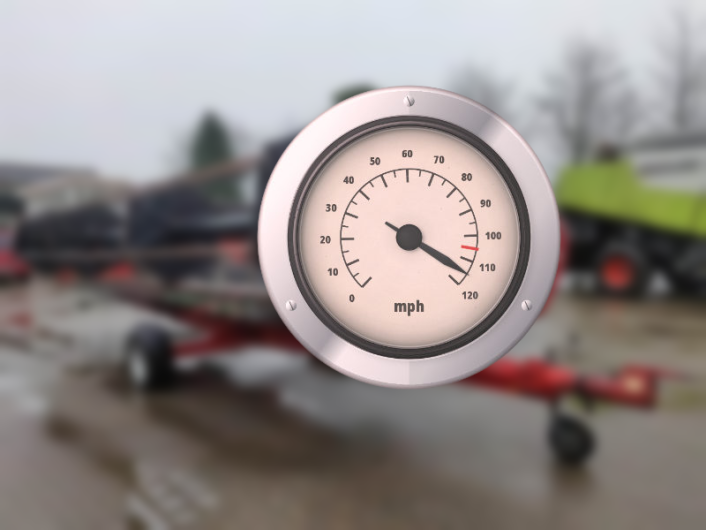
value=115 unit=mph
